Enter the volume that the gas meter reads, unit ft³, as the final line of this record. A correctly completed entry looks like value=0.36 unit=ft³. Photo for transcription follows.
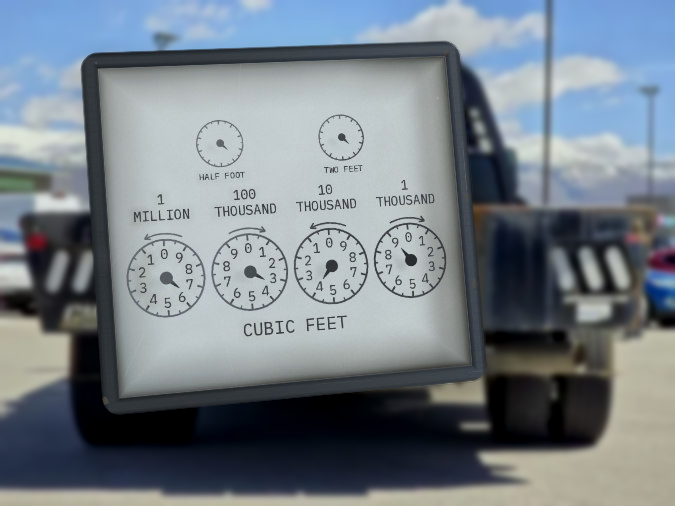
value=633900 unit=ft³
